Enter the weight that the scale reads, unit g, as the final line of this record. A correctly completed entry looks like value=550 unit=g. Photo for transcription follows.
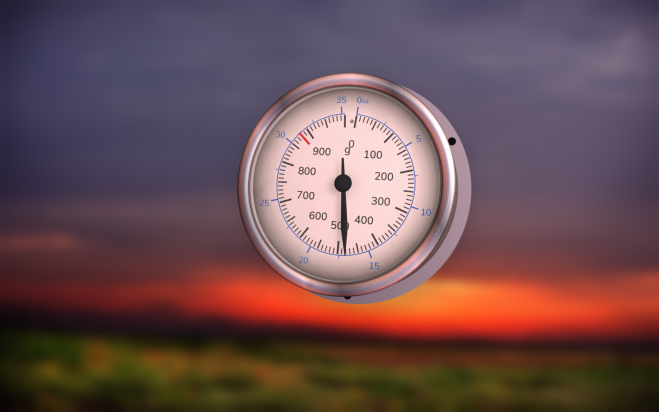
value=480 unit=g
